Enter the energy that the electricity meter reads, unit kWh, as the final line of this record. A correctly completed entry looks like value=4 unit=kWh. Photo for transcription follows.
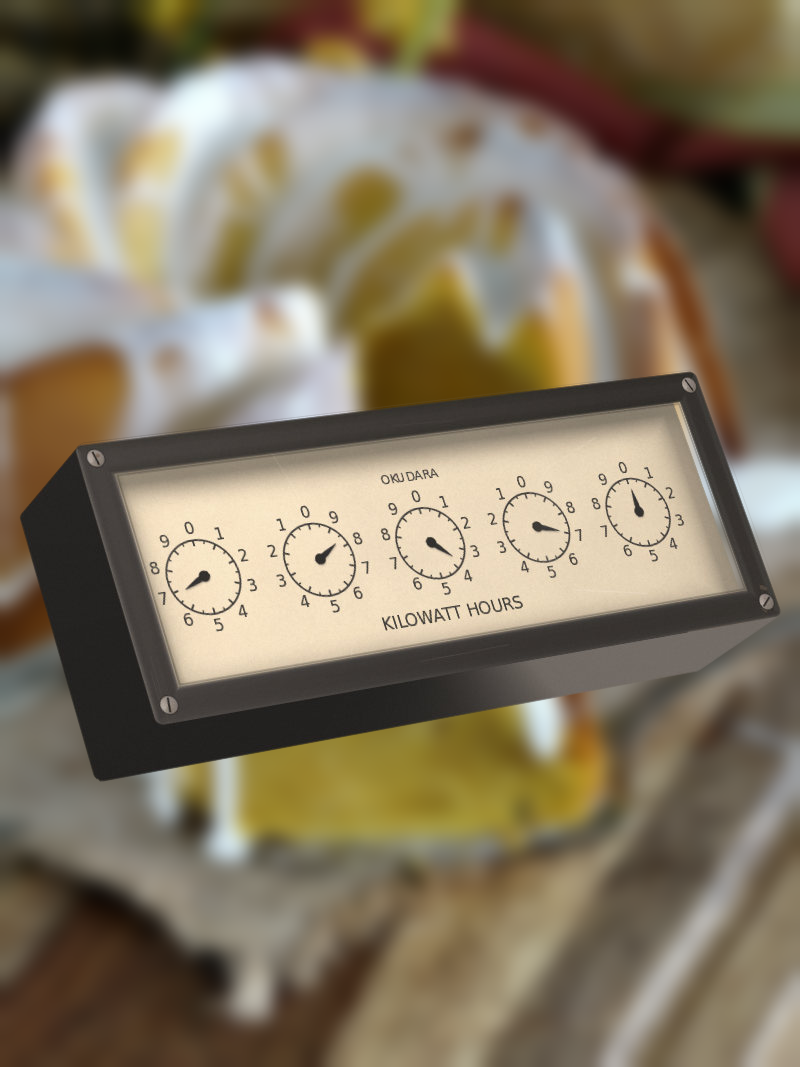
value=68370 unit=kWh
